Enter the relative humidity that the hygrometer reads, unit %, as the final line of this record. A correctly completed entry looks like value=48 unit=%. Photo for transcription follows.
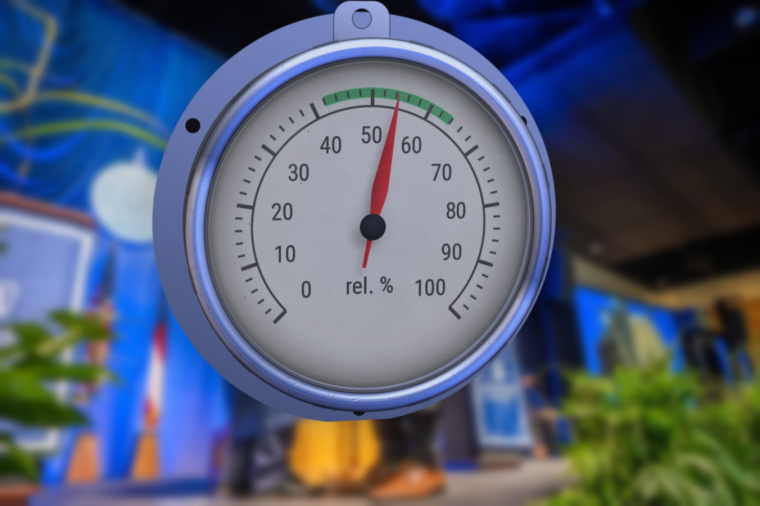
value=54 unit=%
